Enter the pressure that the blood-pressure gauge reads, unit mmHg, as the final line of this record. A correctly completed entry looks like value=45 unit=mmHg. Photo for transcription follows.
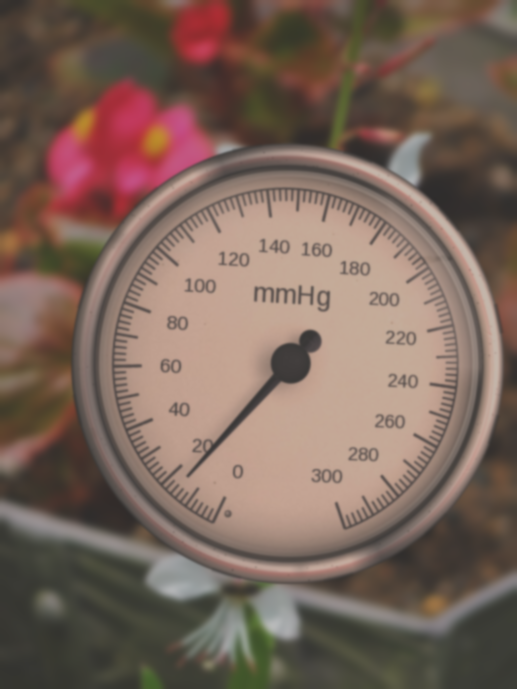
value=16 unit=mmHg
